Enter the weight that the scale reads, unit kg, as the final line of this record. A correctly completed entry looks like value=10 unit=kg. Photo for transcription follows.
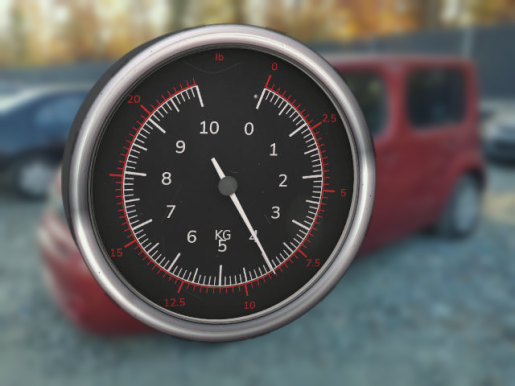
value=4 unit=kg
